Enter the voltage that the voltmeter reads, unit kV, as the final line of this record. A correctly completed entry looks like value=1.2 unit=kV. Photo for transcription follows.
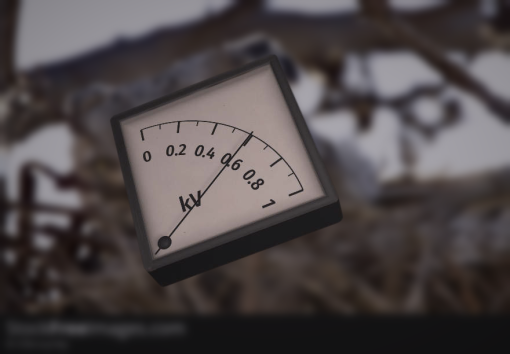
value=0.6 unit=kV
